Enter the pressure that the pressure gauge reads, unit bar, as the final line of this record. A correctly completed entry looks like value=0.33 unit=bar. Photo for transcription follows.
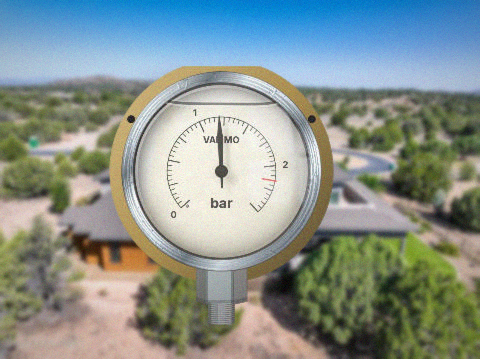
value=1.2 unit=bar
